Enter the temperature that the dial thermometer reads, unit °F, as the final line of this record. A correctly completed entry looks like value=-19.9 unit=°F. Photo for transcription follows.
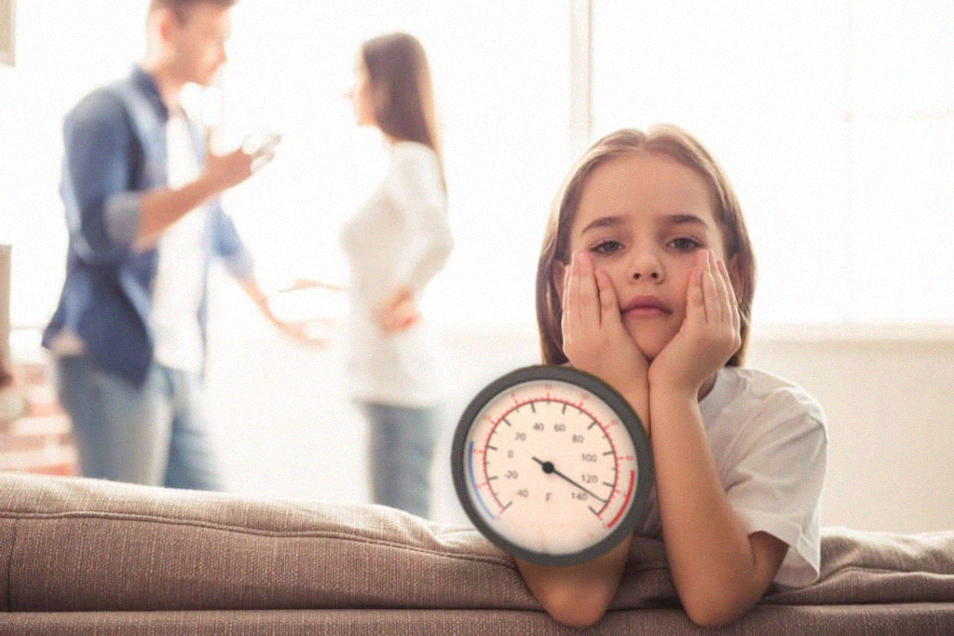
value=130 unit=°F
